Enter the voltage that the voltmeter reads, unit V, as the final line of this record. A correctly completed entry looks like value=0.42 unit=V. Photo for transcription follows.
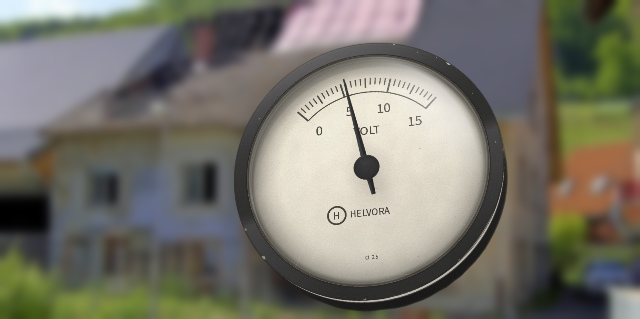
value=5.5 unit=V
